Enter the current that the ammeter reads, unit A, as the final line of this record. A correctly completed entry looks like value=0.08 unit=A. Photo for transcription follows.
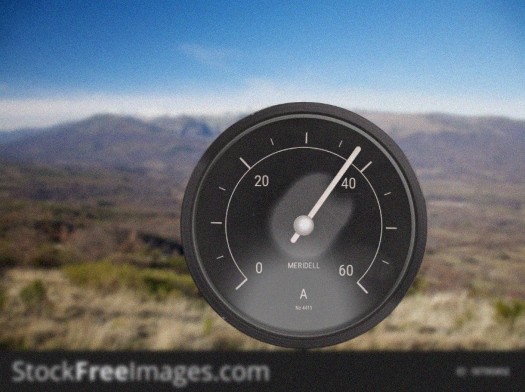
value=37.5 unit=A
